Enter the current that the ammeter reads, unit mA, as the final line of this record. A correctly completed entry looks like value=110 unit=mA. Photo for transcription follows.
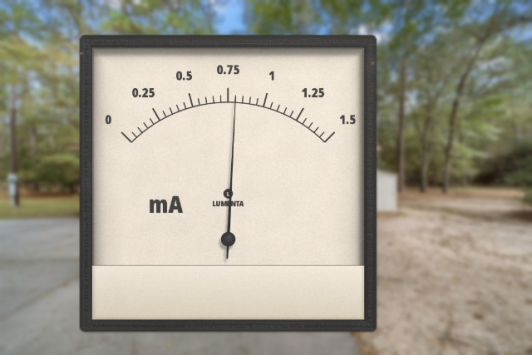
value=0.8 unit=mA
